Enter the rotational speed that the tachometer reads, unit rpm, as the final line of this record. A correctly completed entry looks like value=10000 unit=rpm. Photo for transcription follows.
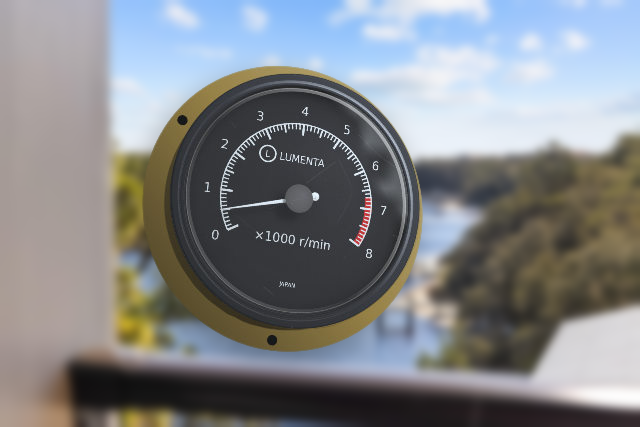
value=500 unit=rpm
